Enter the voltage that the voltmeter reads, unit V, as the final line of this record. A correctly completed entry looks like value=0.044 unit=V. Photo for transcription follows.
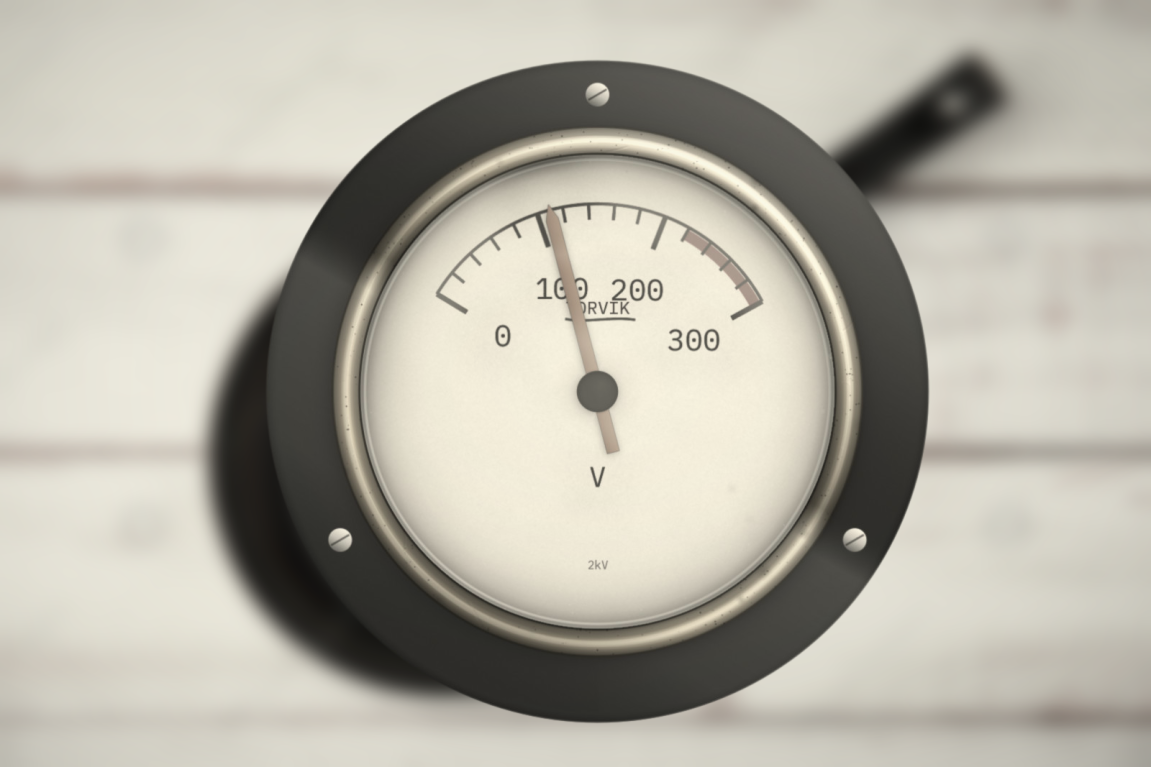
value=110 unit=V
